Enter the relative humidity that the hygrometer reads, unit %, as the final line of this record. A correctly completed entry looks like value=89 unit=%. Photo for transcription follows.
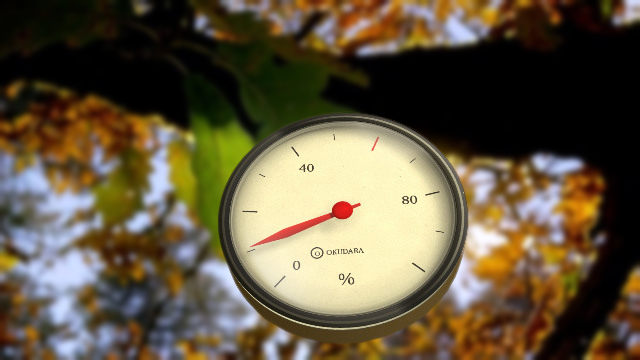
value=10 unit=%
